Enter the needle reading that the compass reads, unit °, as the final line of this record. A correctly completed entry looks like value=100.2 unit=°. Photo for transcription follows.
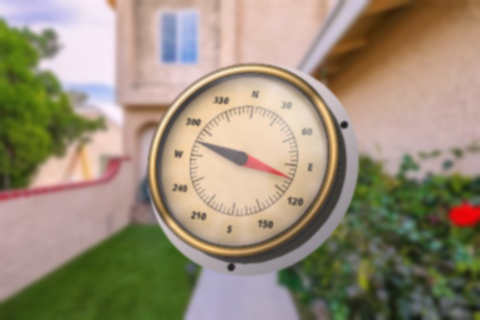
value=105 unit=°
